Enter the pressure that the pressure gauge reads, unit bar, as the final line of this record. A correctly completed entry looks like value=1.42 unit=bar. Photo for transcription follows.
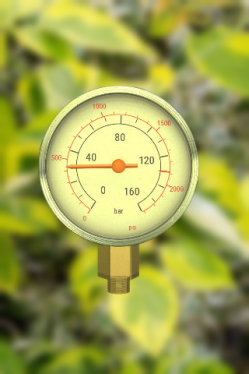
value=30 unit=bar
